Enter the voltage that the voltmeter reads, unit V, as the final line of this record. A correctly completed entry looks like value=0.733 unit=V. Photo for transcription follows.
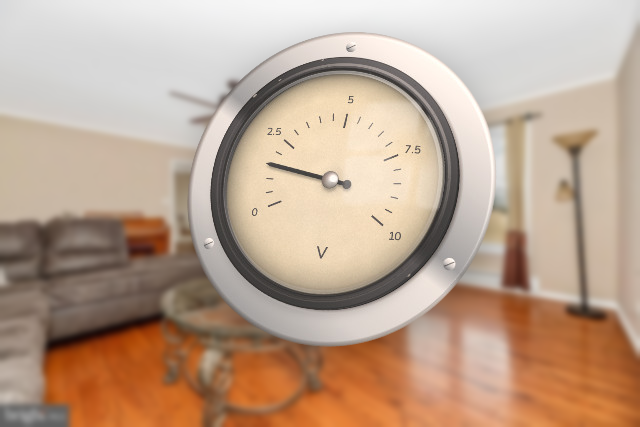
value=1.5 unit=V
